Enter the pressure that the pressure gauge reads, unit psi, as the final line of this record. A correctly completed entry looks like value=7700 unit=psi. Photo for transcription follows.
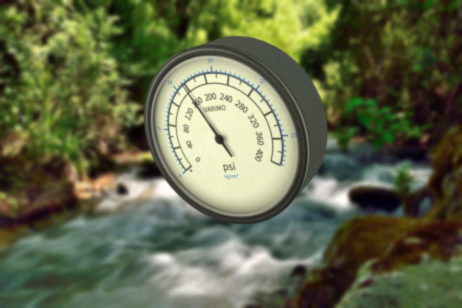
value=160 unit=psi
